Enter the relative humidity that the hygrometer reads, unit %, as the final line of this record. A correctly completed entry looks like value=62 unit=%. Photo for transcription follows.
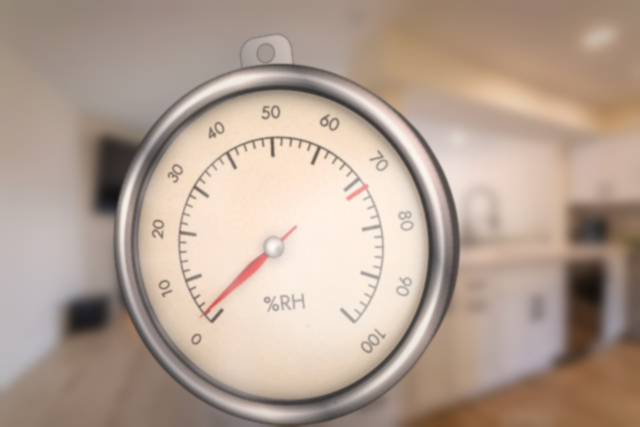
value=2 unit=%
